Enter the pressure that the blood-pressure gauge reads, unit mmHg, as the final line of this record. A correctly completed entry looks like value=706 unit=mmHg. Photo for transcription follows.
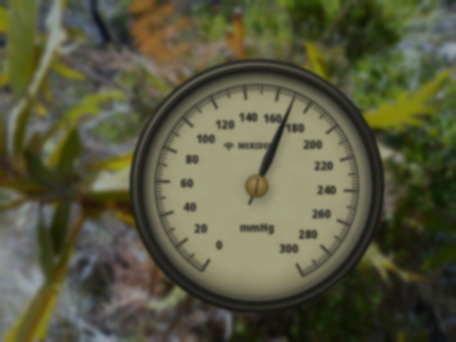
value=170 unit=mmHg
